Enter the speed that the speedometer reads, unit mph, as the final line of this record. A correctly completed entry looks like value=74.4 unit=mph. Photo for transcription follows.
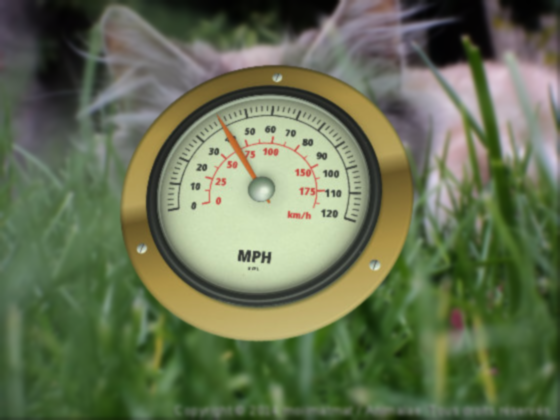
value=40 unit=mph
